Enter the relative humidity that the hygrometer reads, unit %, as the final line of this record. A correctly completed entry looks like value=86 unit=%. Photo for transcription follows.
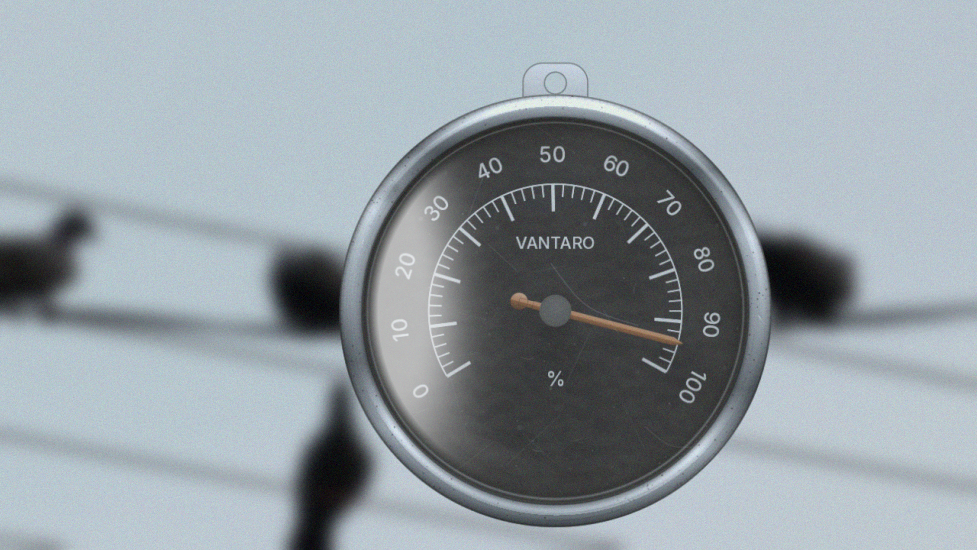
value=94 unit=%
